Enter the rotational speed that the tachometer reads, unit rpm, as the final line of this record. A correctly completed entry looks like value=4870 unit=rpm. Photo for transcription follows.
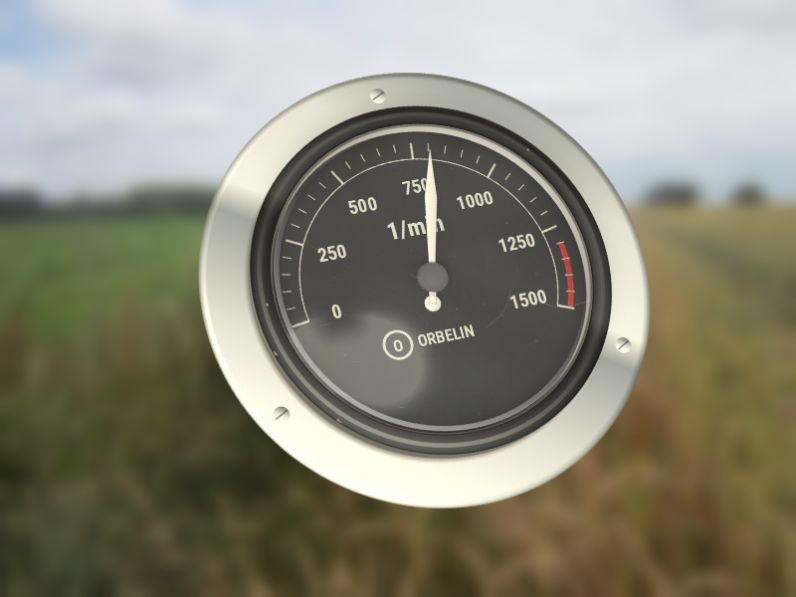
value=800 unit=rpm
